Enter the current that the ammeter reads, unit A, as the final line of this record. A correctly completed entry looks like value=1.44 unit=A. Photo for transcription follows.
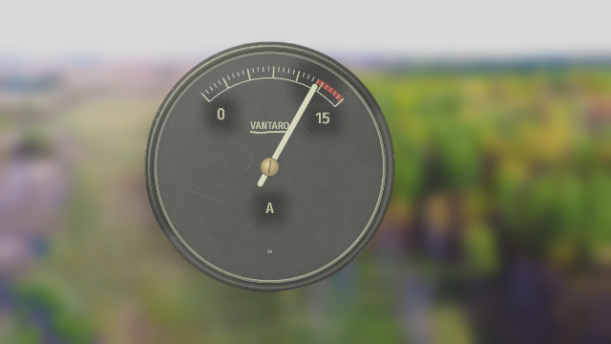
value=12 unit=A
